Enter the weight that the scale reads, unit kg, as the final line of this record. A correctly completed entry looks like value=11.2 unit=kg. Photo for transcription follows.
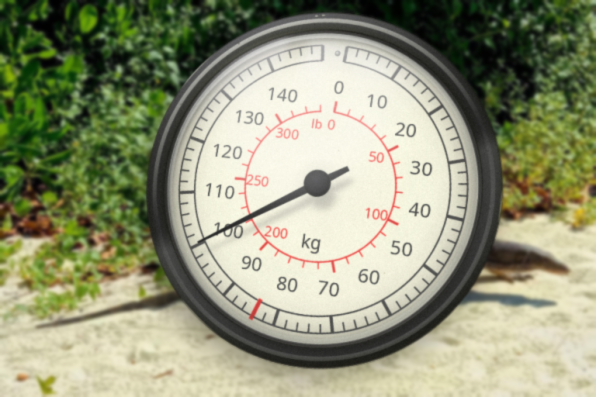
value=100 unit=kg
